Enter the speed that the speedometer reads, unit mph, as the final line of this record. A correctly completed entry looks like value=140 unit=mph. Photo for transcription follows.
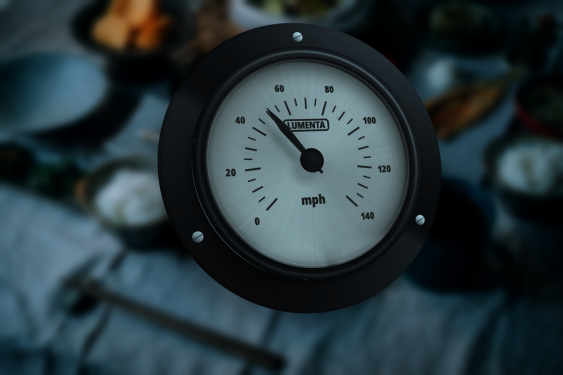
value=50 unit=mph
